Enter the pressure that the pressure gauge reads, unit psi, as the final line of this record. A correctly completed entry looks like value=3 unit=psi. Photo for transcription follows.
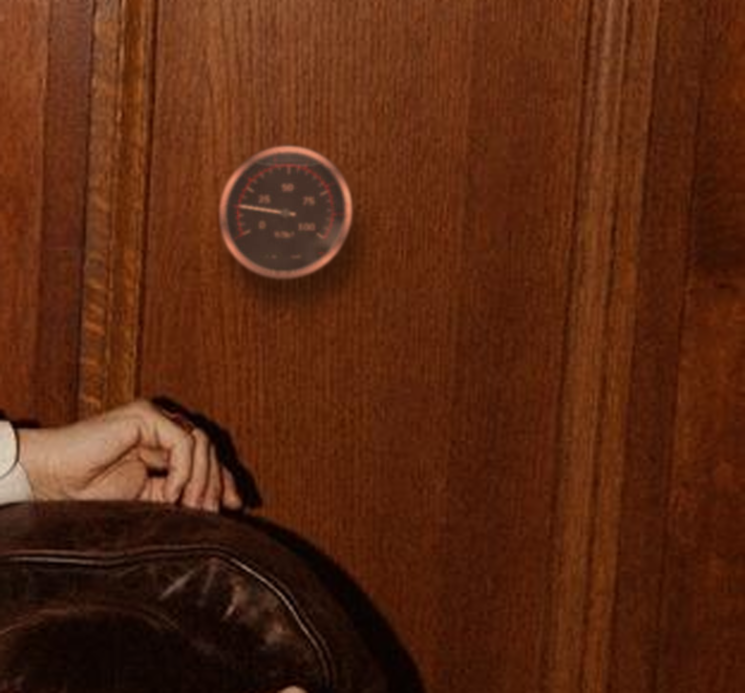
value=15 unit=psi
